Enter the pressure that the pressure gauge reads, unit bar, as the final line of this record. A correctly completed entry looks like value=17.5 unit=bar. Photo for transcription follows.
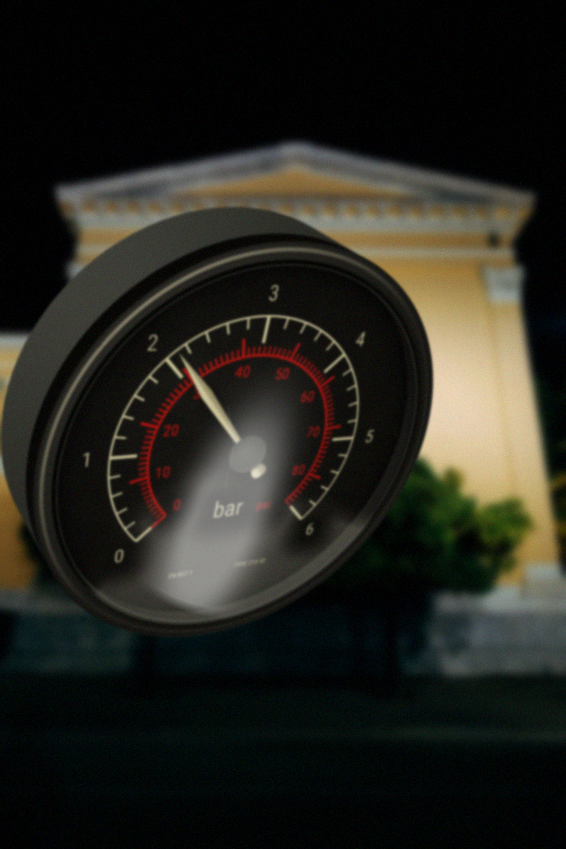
value=2.1 unit=bar
